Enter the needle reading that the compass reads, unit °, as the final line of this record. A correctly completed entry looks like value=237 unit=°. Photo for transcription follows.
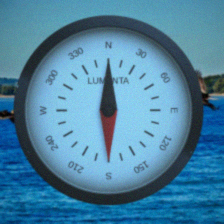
value=180 unit=°
